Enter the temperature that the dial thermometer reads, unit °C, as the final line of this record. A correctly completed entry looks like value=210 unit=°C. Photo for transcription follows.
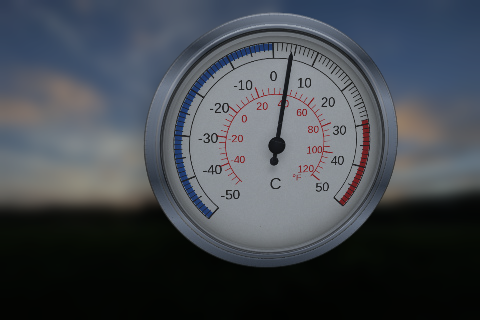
value=4 unit=°C
